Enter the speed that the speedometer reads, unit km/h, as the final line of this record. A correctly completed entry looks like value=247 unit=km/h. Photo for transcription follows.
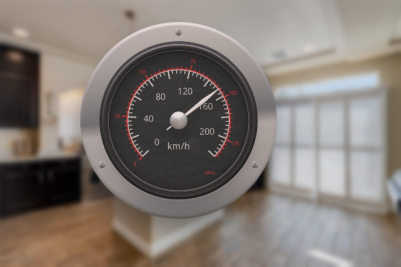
value=152 unit=km/h
